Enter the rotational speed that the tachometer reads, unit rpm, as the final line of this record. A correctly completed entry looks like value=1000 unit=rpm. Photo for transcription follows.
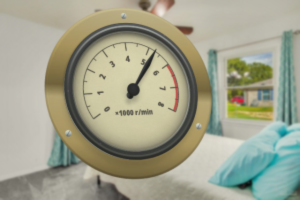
value=5250 unit=rpm
